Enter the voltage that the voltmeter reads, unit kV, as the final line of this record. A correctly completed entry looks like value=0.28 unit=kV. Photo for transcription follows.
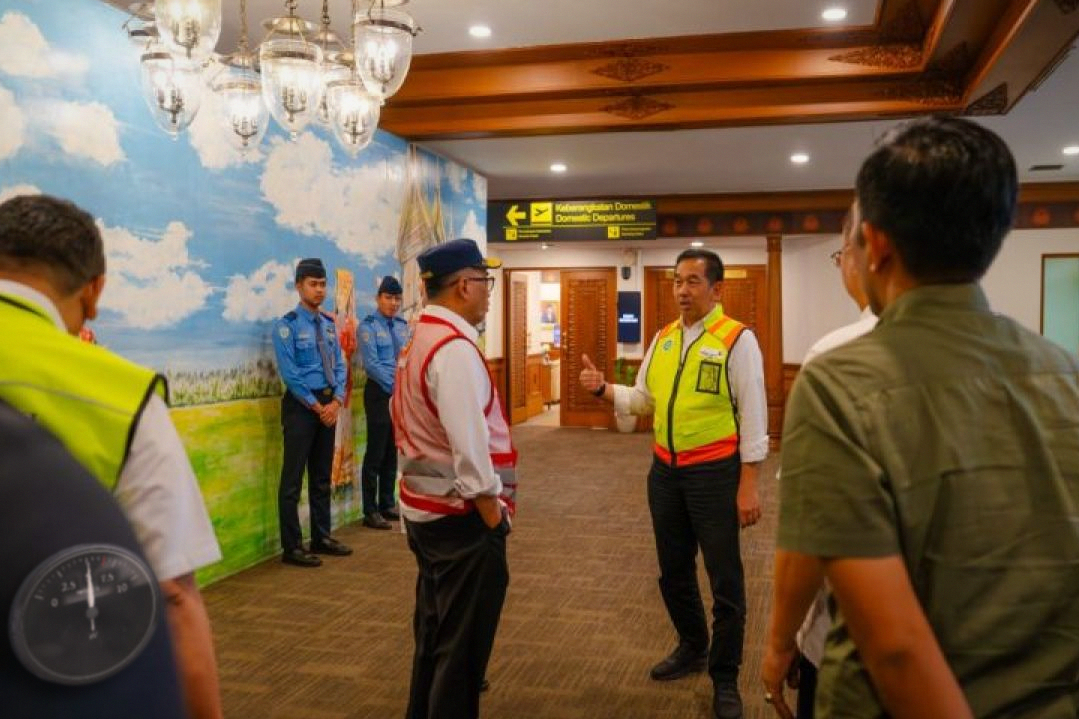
value=5 unit=kV
